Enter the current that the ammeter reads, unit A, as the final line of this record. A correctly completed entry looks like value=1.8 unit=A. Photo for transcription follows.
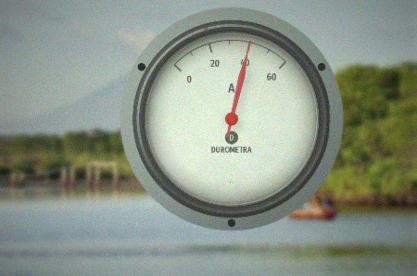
value=40 unit=A
